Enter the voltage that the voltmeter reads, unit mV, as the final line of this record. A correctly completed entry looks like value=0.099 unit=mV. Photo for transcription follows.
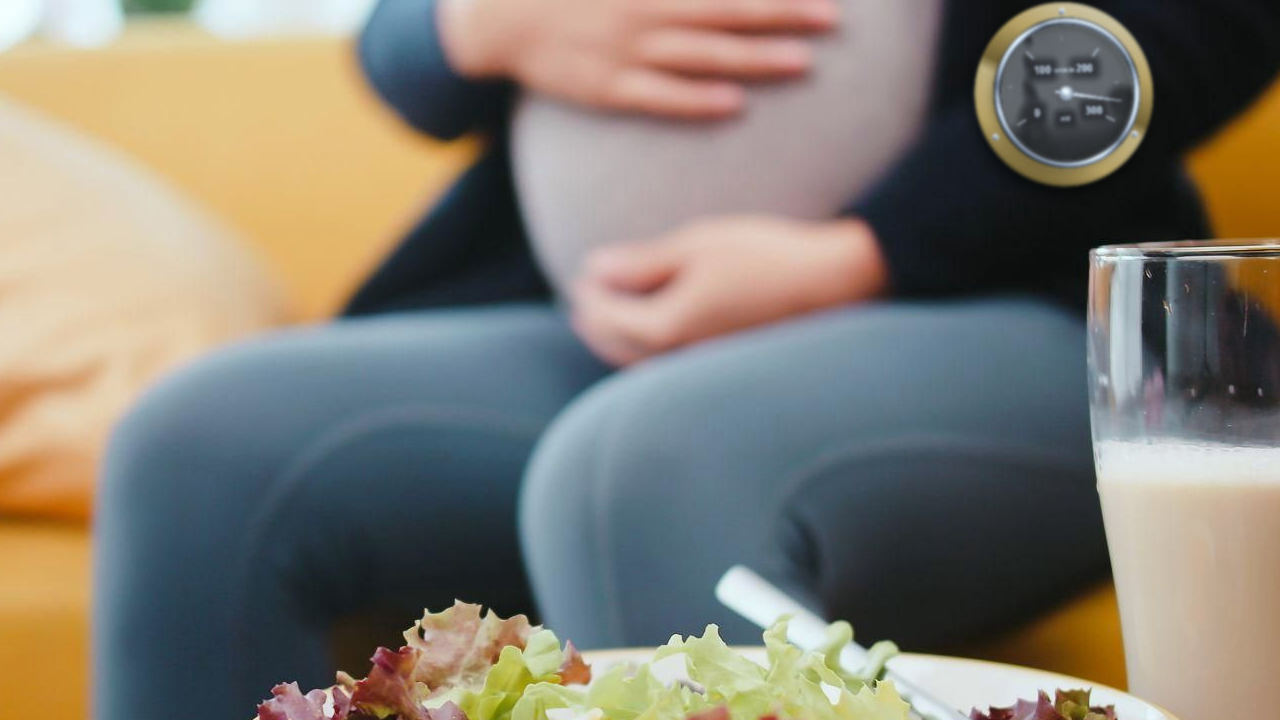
value=275 unit=mV
